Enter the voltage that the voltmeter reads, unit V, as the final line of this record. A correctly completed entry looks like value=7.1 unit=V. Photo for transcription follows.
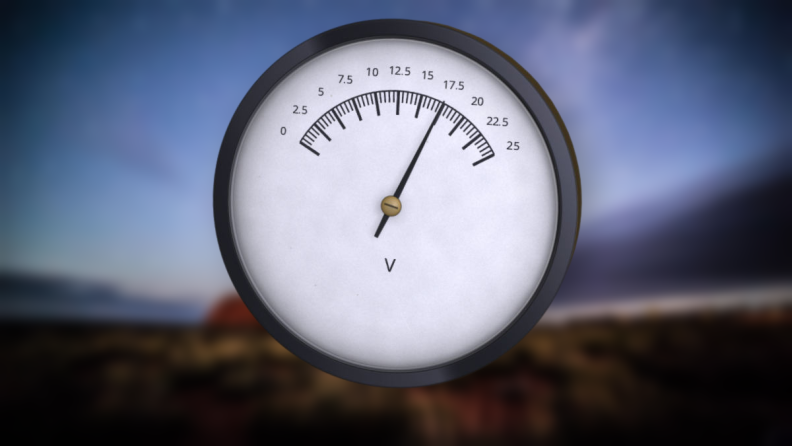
value=17.5 unit=V
